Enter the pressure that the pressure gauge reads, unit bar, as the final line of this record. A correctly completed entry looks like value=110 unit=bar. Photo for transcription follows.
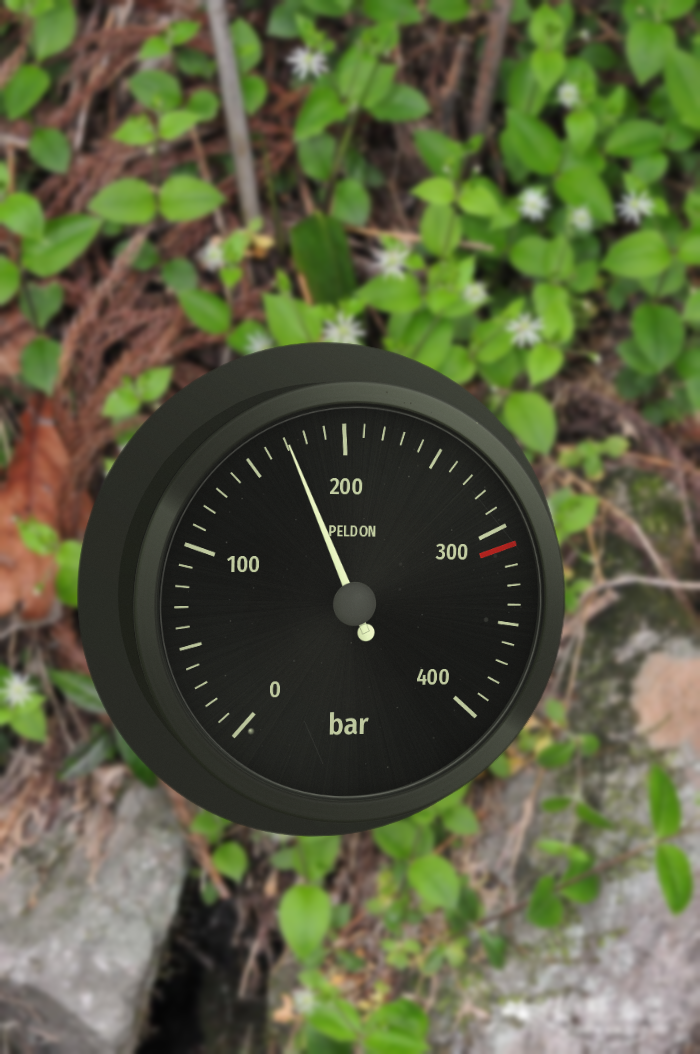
value=170 unit=bar
